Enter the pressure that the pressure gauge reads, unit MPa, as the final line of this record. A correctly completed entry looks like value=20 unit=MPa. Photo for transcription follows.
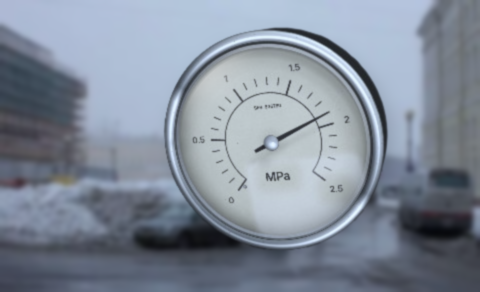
value=1.9 unit=MPa
